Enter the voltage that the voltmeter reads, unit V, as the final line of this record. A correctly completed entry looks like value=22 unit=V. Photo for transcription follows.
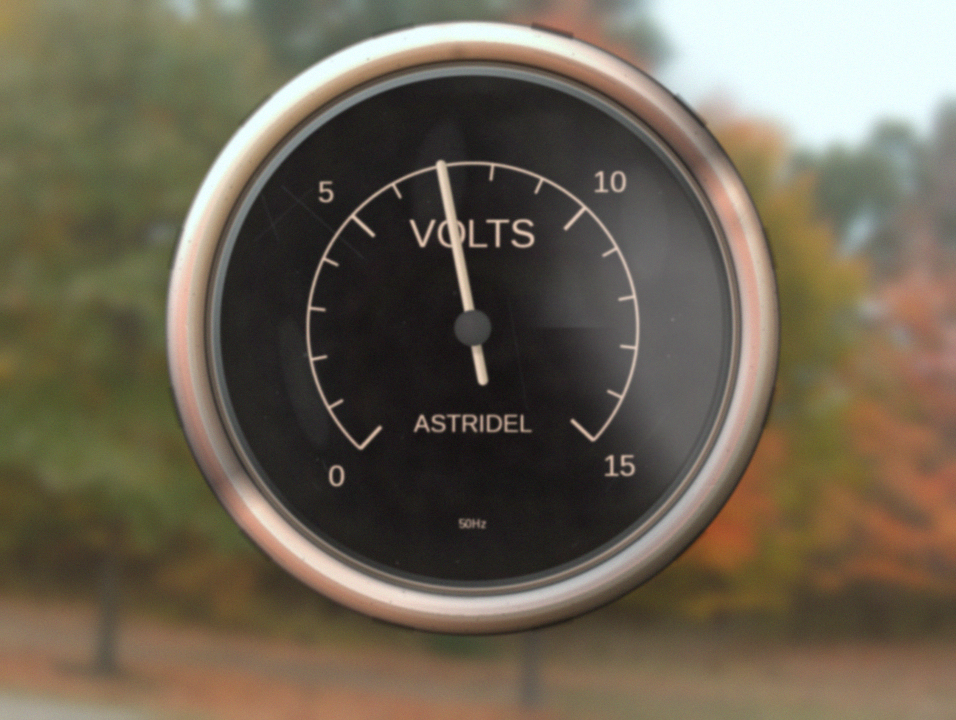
value=7 unit=V
